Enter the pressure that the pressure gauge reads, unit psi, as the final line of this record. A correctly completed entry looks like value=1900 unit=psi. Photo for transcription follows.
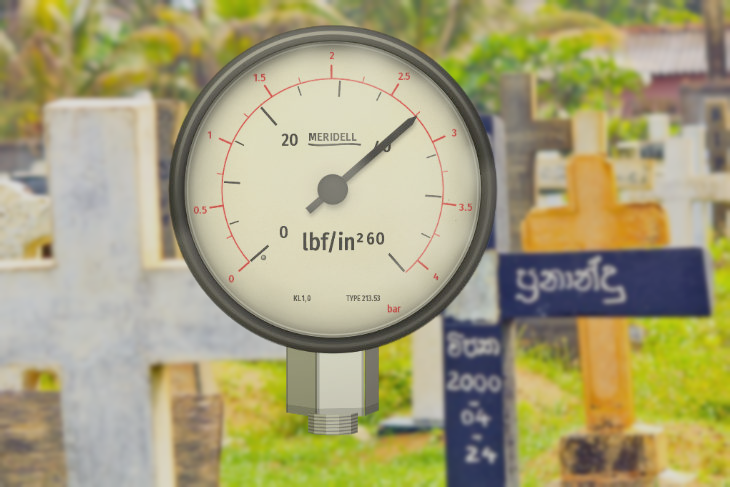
value=40 unit=psi
